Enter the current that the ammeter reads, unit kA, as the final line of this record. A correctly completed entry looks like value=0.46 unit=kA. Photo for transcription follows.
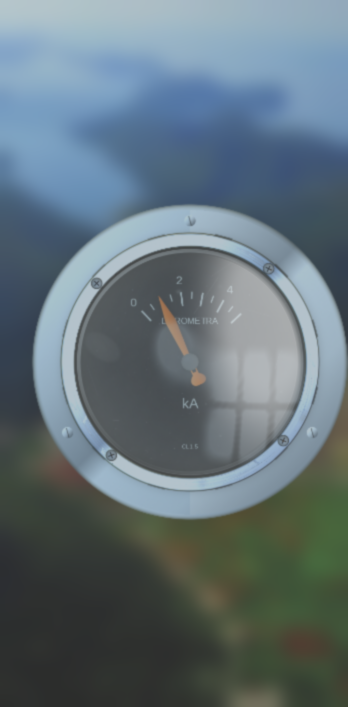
value=1 unit=kA
